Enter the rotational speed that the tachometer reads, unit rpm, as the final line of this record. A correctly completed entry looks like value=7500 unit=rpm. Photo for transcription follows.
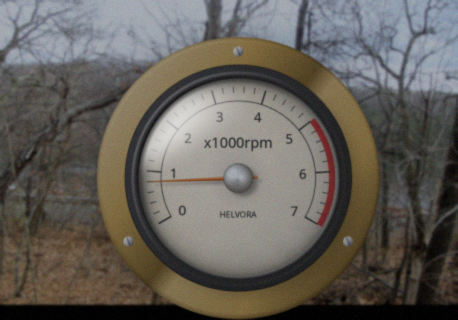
value=800 unit=rpm
